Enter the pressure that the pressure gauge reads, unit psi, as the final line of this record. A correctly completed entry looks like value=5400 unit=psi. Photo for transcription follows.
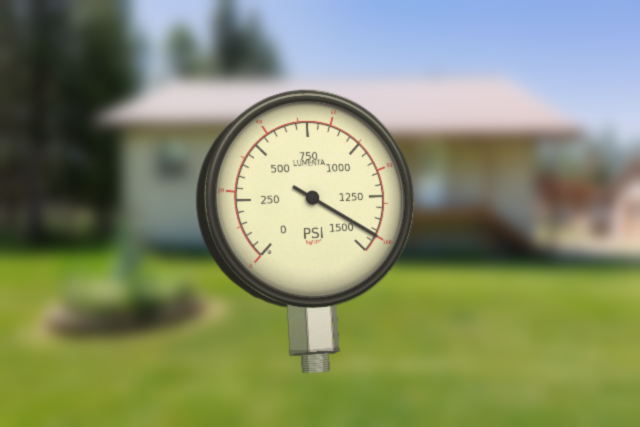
value=1425 unit=psi
